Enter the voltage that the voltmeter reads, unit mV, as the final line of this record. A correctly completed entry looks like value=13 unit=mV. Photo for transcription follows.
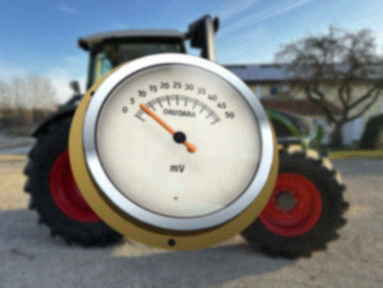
value=5 unit=mV
